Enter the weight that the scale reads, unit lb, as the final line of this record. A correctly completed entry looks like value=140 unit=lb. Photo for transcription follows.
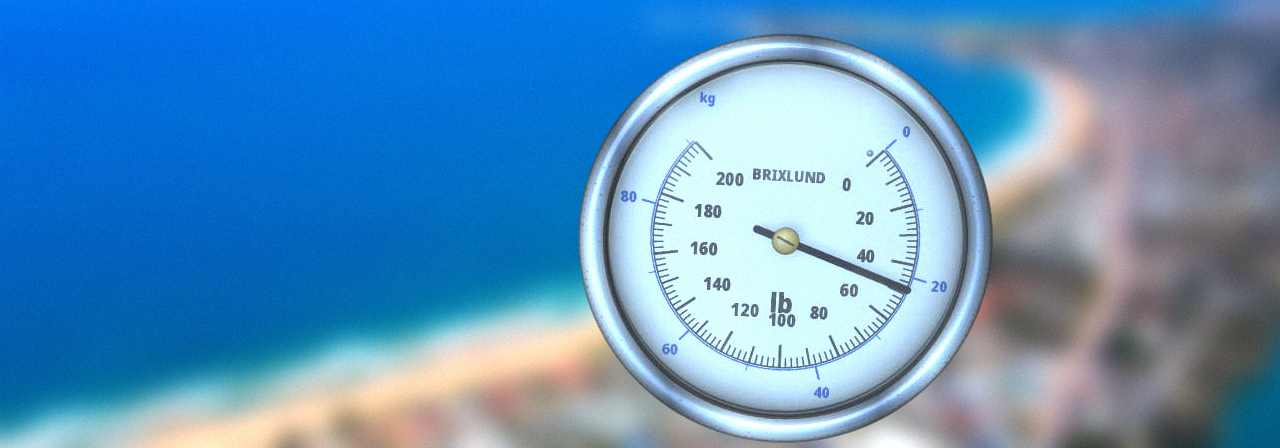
value=48 unit=lb
